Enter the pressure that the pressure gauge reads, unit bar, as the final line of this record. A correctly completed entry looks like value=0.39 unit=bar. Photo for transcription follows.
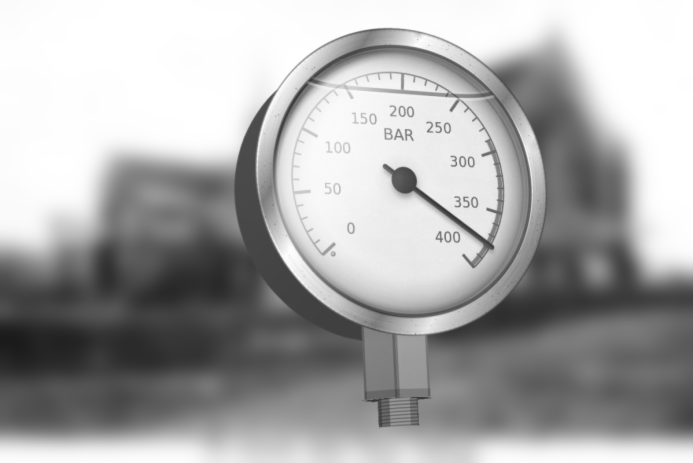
value=380 unit=bar
